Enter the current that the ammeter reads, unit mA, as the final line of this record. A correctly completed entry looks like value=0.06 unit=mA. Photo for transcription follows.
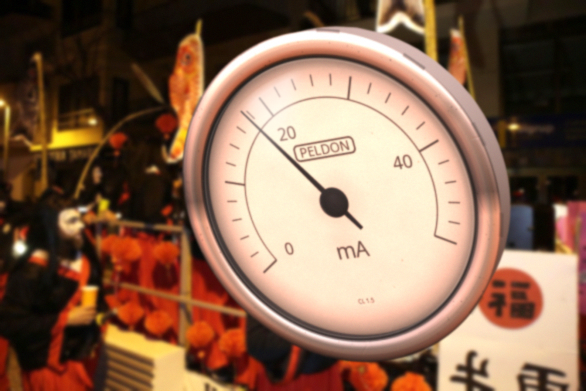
value=18 unit=mA
